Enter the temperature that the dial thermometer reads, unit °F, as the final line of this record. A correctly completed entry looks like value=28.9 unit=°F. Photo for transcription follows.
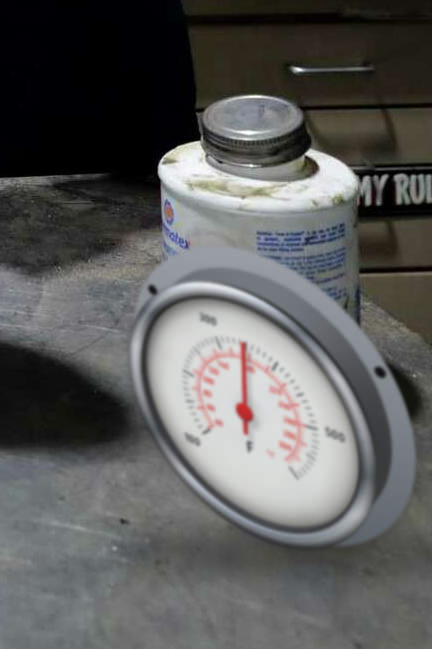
value=350 unit=°F
